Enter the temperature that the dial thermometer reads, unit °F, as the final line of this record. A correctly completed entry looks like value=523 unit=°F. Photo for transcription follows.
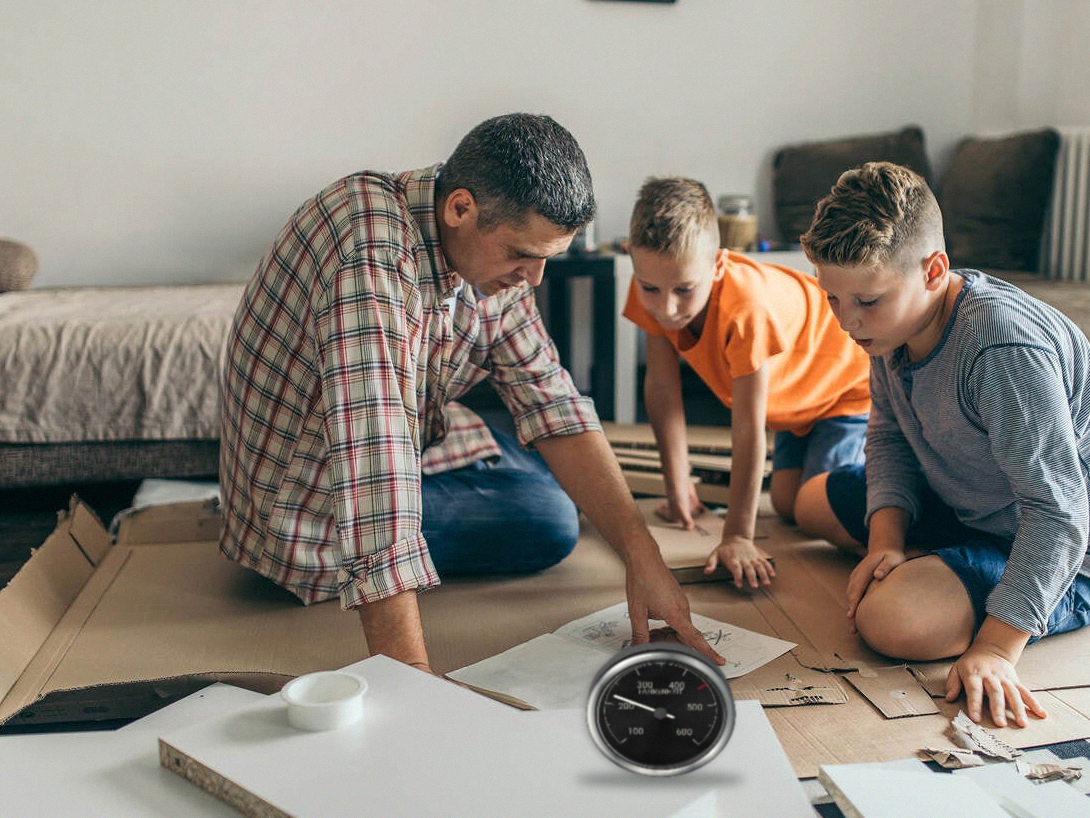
value=225 unit=°F
